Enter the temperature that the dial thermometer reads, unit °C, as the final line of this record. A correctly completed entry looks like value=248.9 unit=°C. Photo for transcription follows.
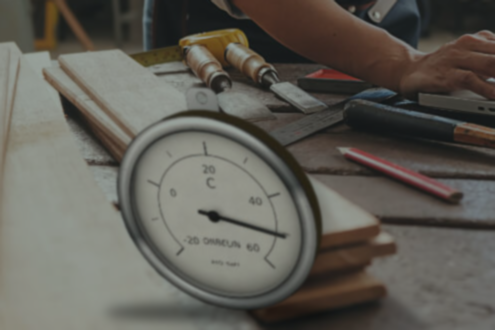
value=50 unit=°C
